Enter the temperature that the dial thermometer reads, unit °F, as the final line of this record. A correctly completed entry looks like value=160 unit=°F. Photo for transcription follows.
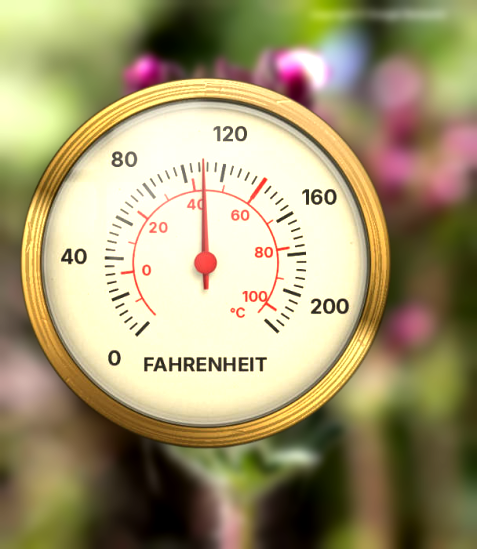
value=110 unit=°F
